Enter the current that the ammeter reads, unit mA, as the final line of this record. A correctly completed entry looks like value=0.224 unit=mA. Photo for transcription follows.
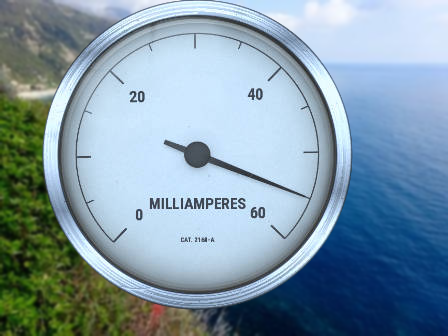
value=55 unit=mA
